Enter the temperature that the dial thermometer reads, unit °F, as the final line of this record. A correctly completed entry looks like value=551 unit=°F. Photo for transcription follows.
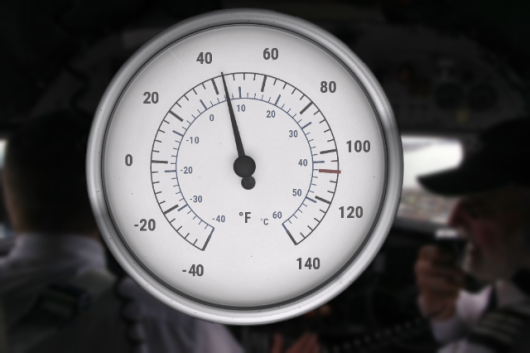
value=44 unit=°F
